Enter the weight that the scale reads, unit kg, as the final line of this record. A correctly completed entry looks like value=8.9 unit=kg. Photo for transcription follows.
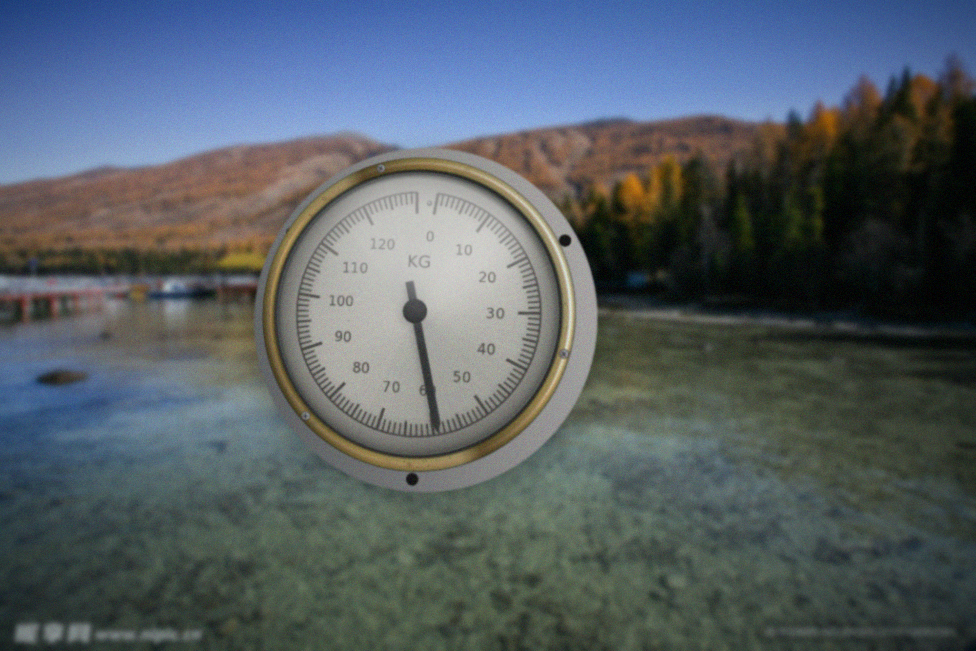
value=59 unit=kg
